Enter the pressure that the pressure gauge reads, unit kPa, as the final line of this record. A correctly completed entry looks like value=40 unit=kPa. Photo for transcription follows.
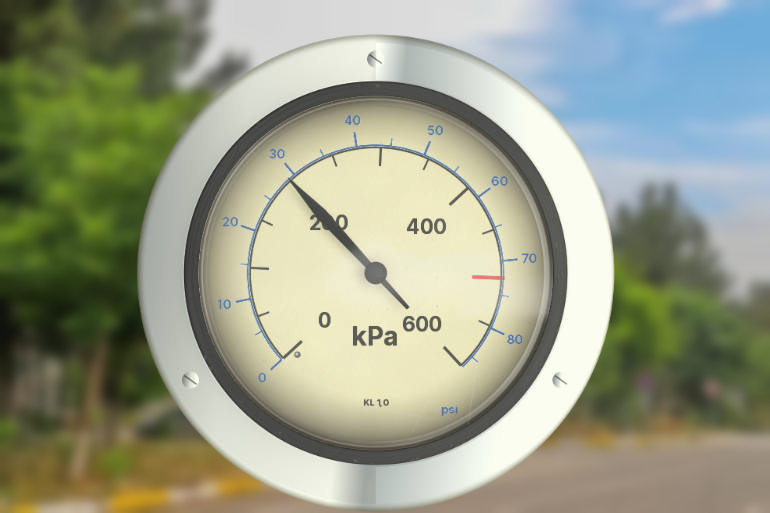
value=200 unit=kPa
